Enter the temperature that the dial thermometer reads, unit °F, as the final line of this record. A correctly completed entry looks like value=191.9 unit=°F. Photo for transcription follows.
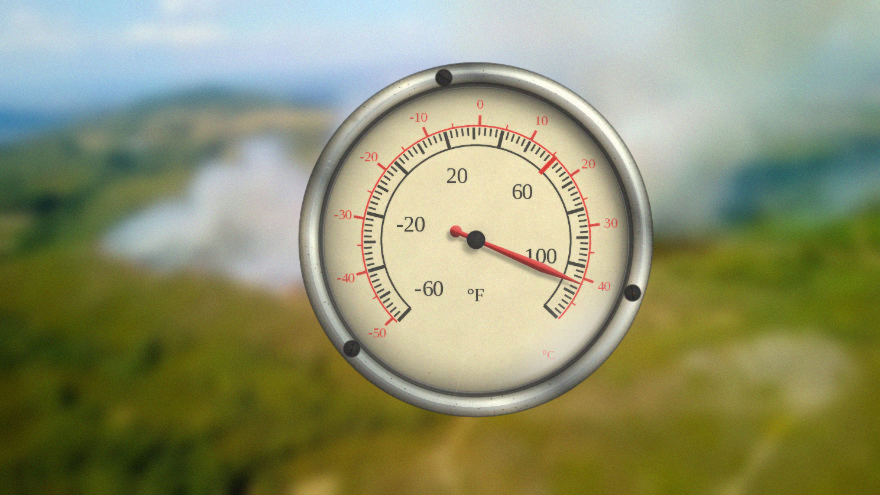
value=106 unit=°F
